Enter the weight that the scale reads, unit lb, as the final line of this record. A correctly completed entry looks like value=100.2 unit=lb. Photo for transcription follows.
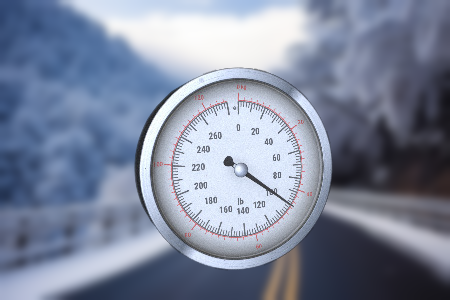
value=100 unit=lb
